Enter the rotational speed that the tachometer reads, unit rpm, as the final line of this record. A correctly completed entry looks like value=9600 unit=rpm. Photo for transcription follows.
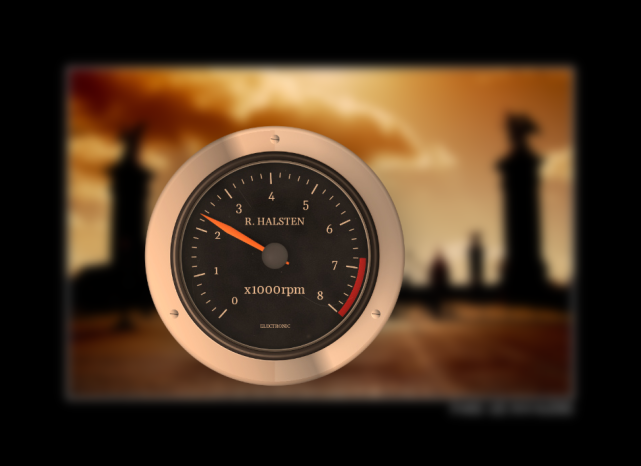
value=2300 unit=rpm
